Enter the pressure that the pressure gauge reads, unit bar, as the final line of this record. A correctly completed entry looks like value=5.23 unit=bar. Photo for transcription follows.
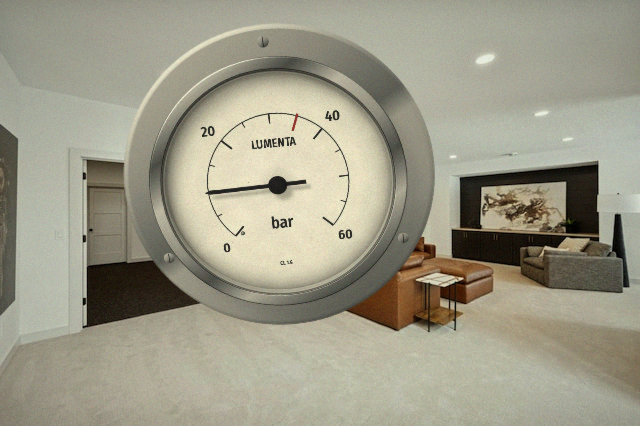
value=10 unit=bar
